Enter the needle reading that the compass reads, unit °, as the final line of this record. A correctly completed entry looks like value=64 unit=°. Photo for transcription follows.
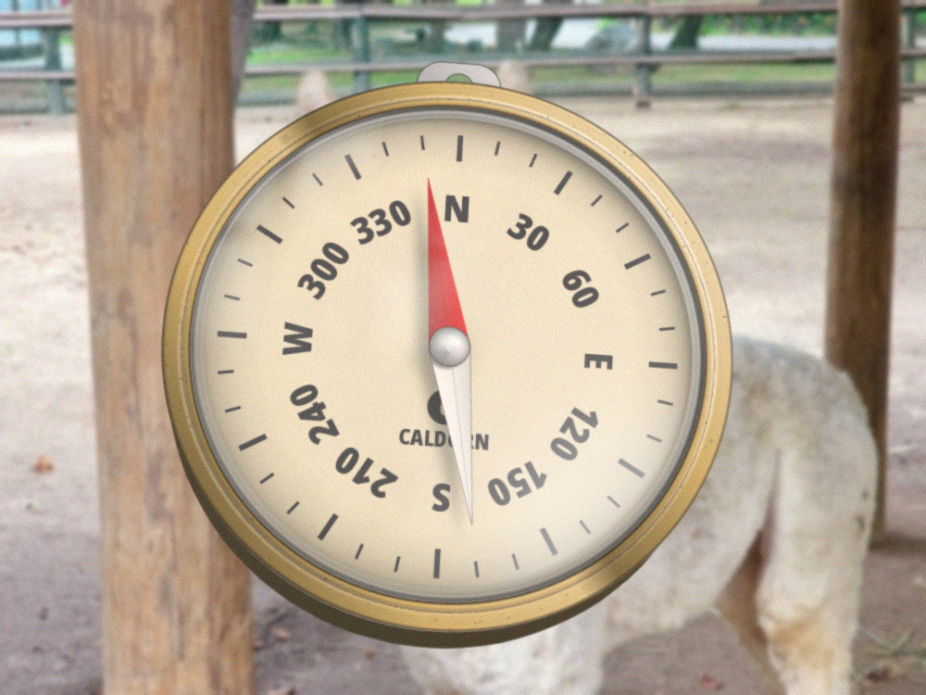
value=350 unit=°
